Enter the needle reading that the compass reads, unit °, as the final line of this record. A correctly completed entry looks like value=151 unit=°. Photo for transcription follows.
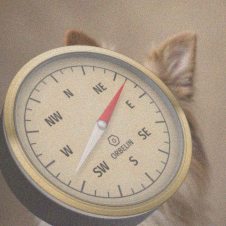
value=70 unit=°
